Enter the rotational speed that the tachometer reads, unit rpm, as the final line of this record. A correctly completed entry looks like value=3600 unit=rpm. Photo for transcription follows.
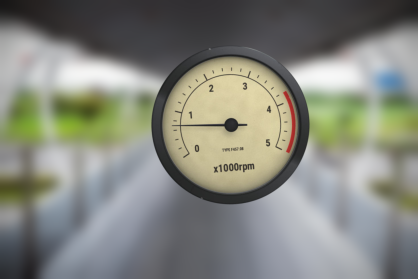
value=700 unit=rpm
